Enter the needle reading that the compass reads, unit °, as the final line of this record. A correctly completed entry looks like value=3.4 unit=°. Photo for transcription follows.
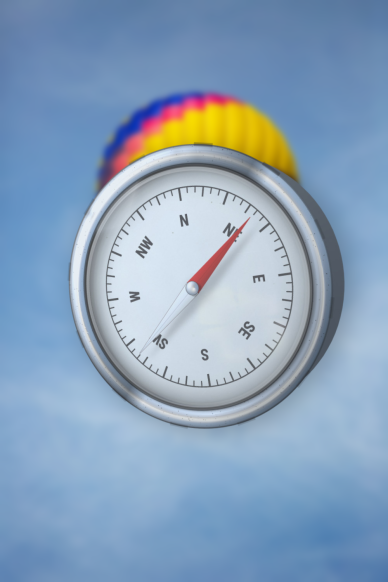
value=50 unit=°
